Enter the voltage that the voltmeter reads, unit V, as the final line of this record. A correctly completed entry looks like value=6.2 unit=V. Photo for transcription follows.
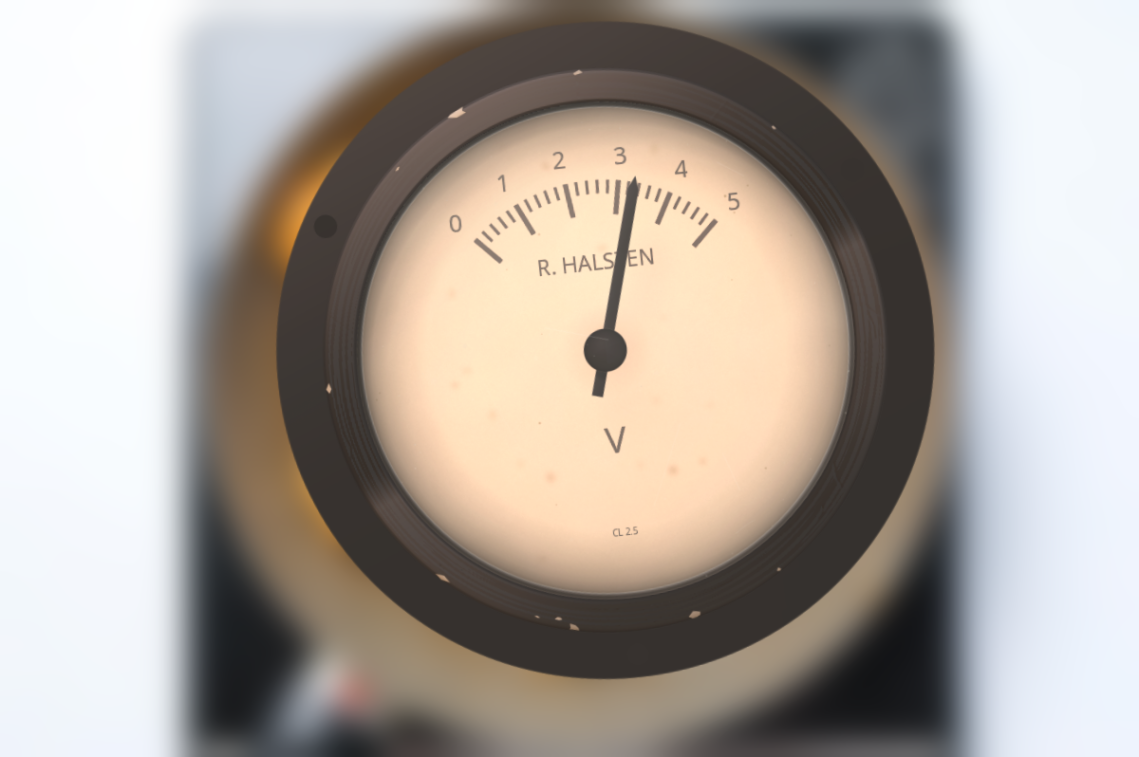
value=3.3 unit=V
